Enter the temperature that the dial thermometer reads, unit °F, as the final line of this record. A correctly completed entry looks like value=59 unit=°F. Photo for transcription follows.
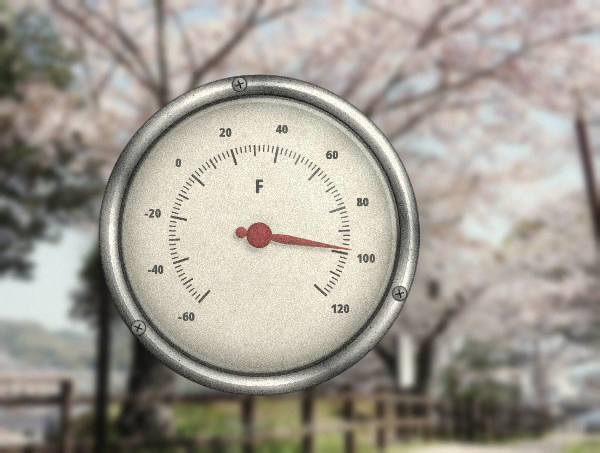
value=98 unit=°F
